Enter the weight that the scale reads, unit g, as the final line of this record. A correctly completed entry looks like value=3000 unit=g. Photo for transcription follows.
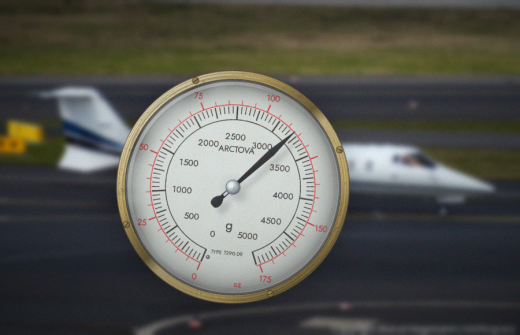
value=3200 unit=g
